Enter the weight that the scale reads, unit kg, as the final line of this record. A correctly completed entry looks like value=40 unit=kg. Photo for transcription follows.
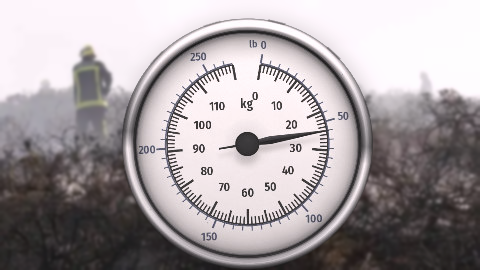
value=25 unit=kg
